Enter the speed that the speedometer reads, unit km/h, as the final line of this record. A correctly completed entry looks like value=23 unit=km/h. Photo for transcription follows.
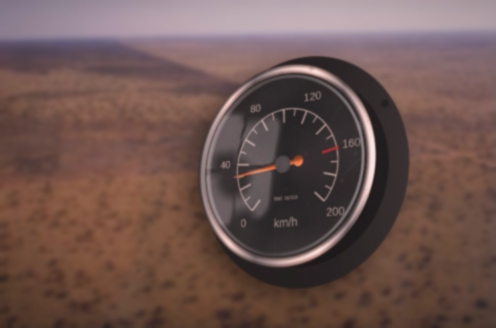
value=30 unit=km/h
